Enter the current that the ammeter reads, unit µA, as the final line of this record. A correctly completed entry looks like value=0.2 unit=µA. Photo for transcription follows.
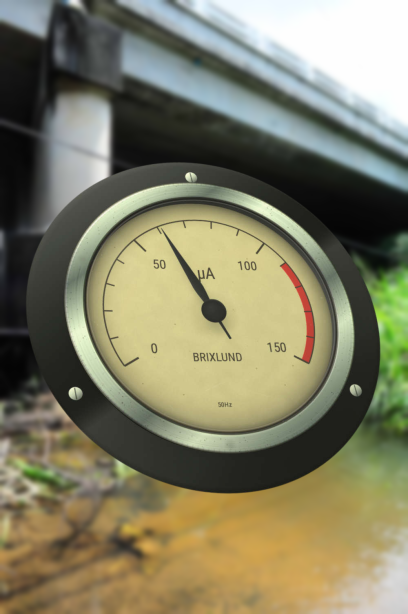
value=60 unit=µA
